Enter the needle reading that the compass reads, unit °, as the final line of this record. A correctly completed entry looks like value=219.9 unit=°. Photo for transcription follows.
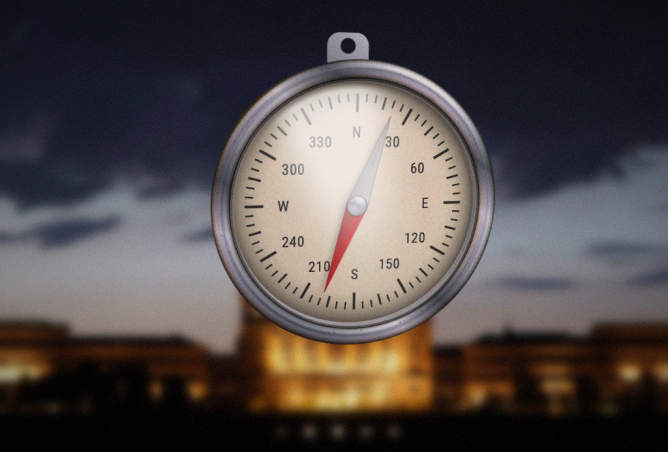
value=200 unit=°
